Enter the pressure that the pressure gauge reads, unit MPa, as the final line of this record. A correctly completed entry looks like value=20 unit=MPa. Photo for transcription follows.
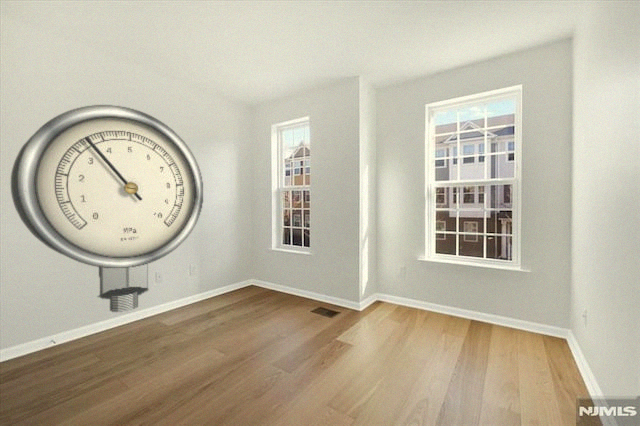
value=3.5 unit=MPa
